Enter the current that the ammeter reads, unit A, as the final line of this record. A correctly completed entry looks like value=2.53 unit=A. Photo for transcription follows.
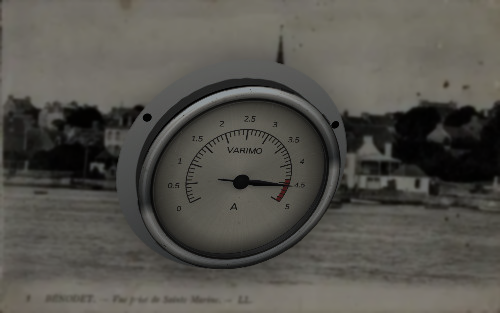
value=4.5 unit=A
